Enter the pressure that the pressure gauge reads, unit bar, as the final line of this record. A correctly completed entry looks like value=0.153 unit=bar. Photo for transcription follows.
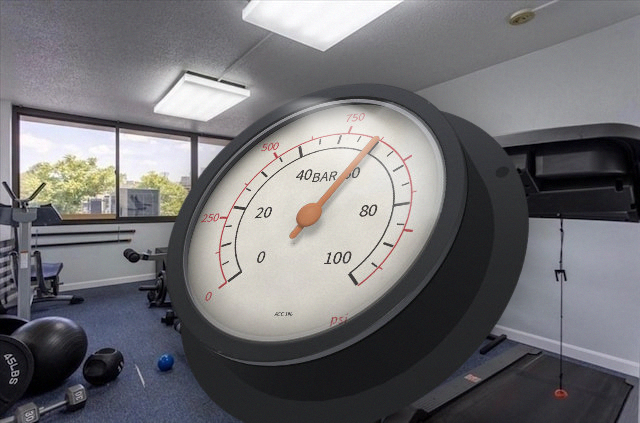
value=60 unit=bar
